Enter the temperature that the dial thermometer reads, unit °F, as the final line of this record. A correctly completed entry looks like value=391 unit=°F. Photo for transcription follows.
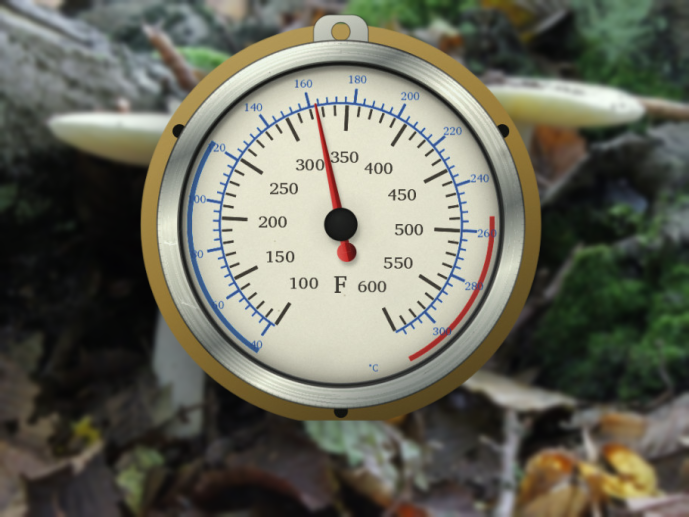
value=325 unit=°F
